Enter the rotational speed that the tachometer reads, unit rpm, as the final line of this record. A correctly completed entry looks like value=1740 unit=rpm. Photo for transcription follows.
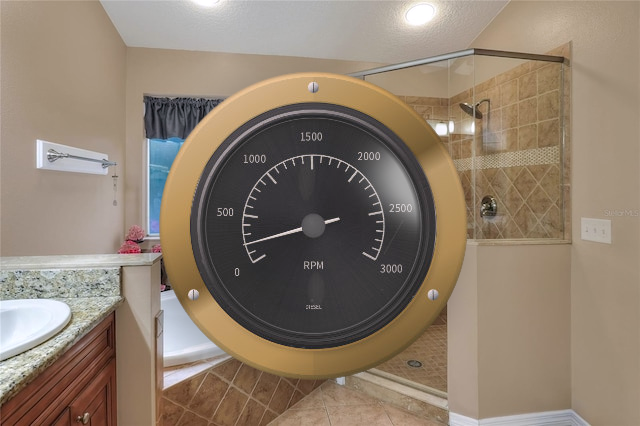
value=200 unit=rpm
